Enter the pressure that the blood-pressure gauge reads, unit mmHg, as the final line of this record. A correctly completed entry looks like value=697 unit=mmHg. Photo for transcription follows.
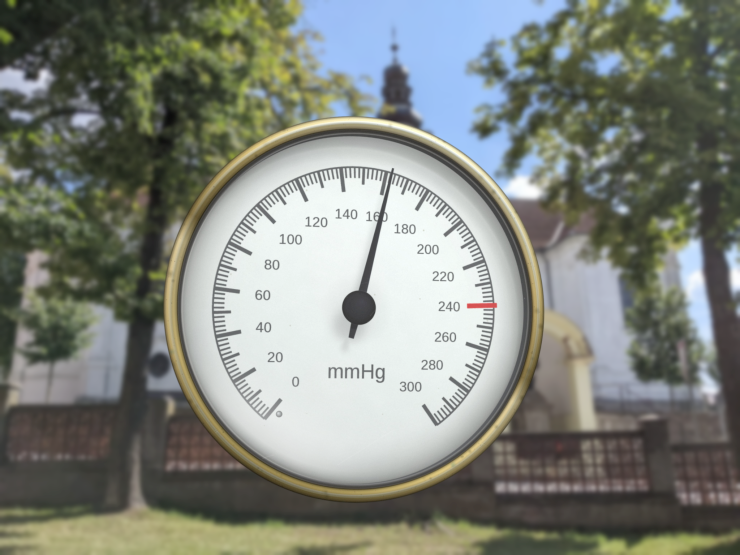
value=162 unit=mmHg
